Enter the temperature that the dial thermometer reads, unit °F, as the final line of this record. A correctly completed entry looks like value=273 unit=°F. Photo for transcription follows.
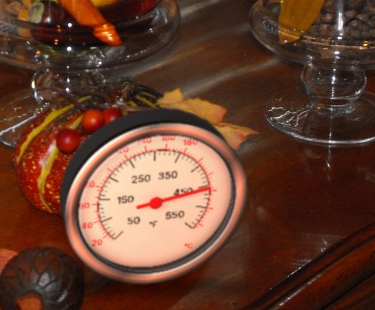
value=450 unit=°F
